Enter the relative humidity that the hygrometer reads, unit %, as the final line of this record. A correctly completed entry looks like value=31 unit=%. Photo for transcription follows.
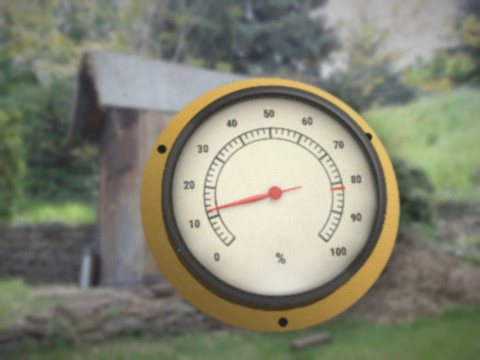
value=12 unit=%
